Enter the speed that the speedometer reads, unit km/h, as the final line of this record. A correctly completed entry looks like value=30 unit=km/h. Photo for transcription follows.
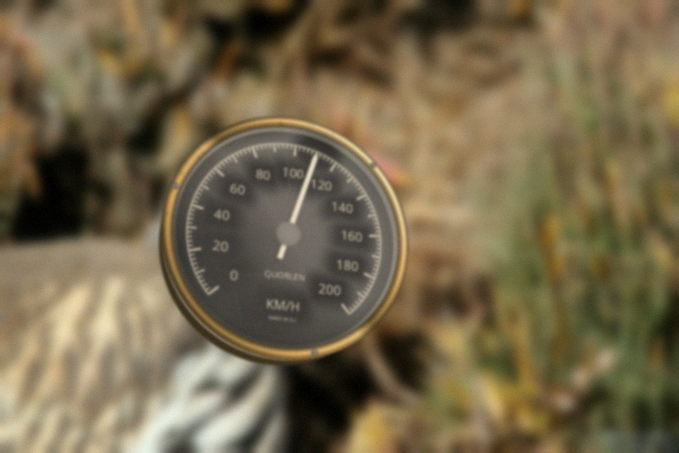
value=110 unit=km/h
